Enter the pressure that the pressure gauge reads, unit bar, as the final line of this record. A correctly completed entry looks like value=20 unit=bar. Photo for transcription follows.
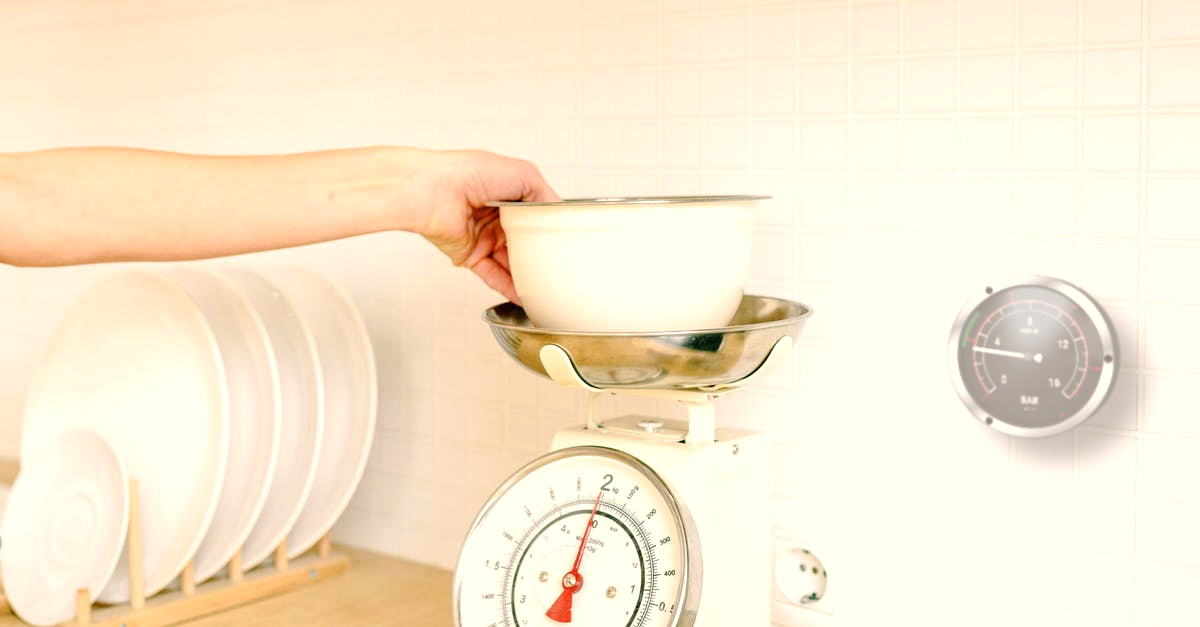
value=3 unit=bar
